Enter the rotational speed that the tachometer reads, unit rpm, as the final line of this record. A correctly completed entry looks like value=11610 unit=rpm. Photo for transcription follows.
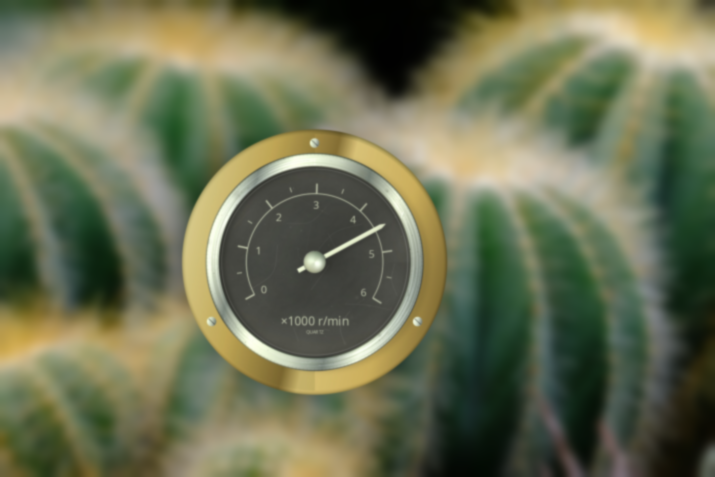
value=4500 unit=rpm
